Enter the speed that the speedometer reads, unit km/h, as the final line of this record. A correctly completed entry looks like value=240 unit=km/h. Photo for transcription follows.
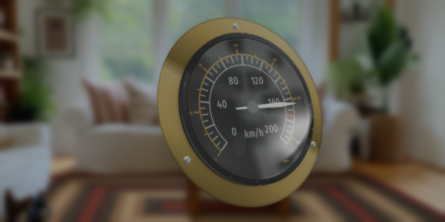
value=165 unit=km/h
